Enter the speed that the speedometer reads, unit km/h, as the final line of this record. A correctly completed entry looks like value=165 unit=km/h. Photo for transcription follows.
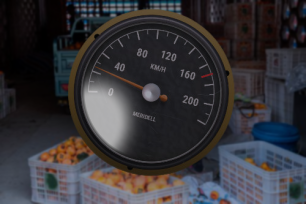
value=25 unit=km/h
